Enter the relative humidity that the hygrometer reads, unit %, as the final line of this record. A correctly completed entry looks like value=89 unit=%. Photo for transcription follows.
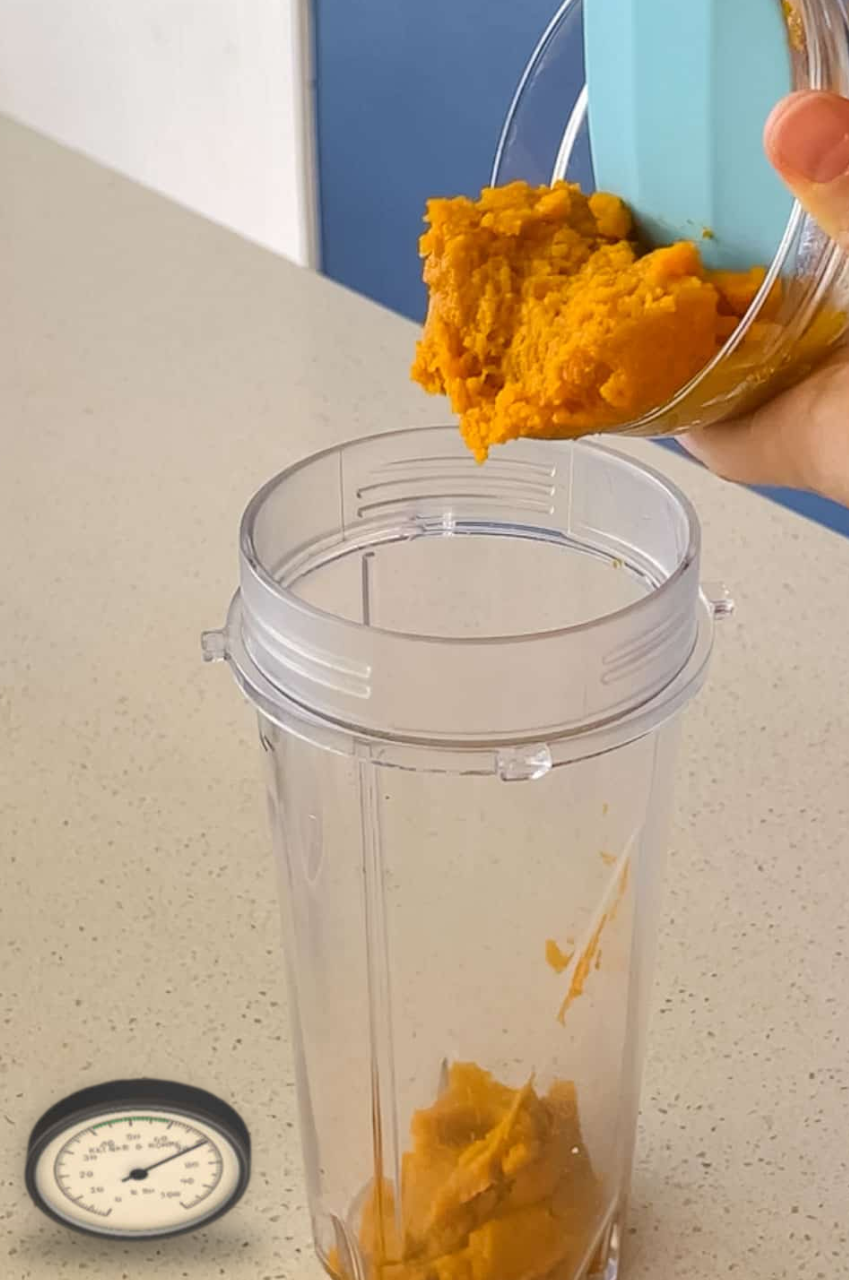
value=70 unit=%
